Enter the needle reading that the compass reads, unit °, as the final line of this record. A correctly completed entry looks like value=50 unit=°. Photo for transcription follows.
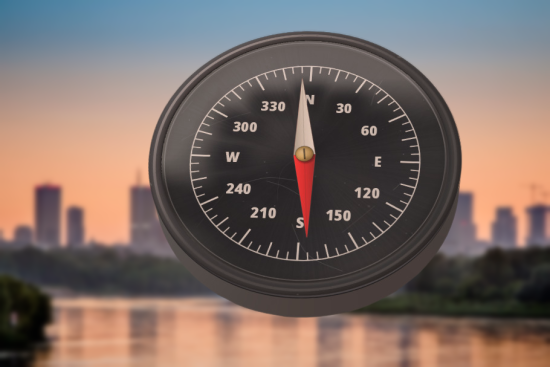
value=175 unit=°
